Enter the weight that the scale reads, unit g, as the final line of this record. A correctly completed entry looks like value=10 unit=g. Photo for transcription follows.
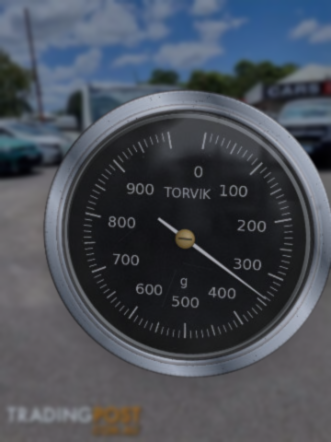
value=340 unit=g
